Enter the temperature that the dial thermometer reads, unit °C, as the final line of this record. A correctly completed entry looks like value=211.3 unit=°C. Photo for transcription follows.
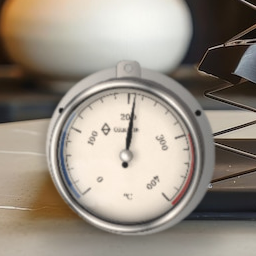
value=210 unit=°C
